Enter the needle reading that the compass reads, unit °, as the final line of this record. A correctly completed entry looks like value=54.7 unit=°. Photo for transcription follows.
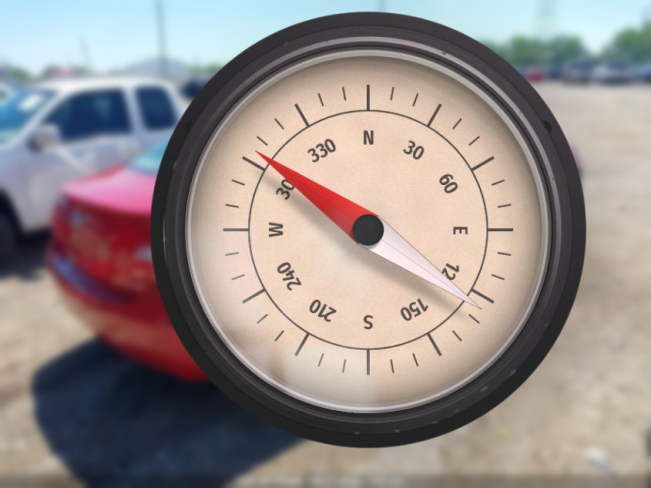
value=305 unit=°
